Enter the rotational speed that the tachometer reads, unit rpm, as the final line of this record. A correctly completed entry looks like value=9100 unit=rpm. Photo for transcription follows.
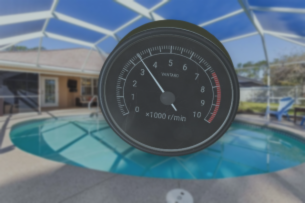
value=3500 unit=rpm
